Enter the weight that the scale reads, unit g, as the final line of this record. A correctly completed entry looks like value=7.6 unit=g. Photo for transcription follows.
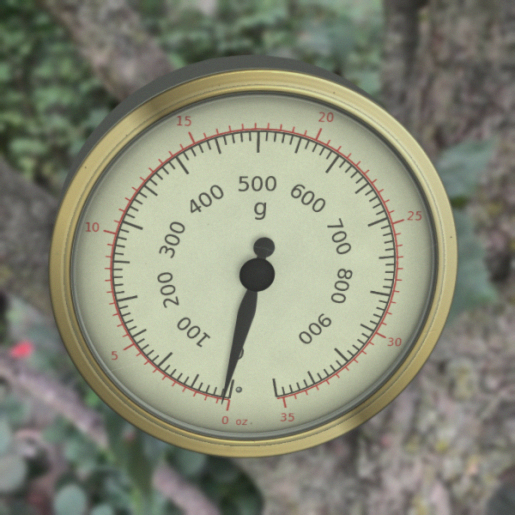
value=10 unit=g
